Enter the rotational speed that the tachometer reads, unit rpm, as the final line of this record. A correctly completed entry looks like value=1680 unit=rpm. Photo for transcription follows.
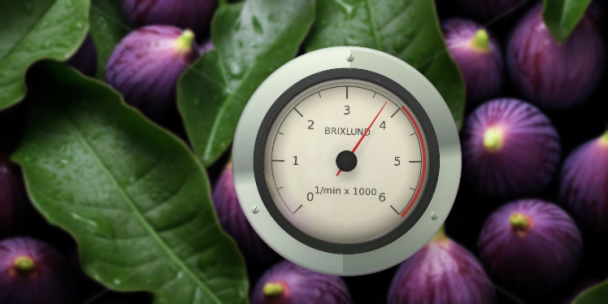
value=3750 unit=rpm
